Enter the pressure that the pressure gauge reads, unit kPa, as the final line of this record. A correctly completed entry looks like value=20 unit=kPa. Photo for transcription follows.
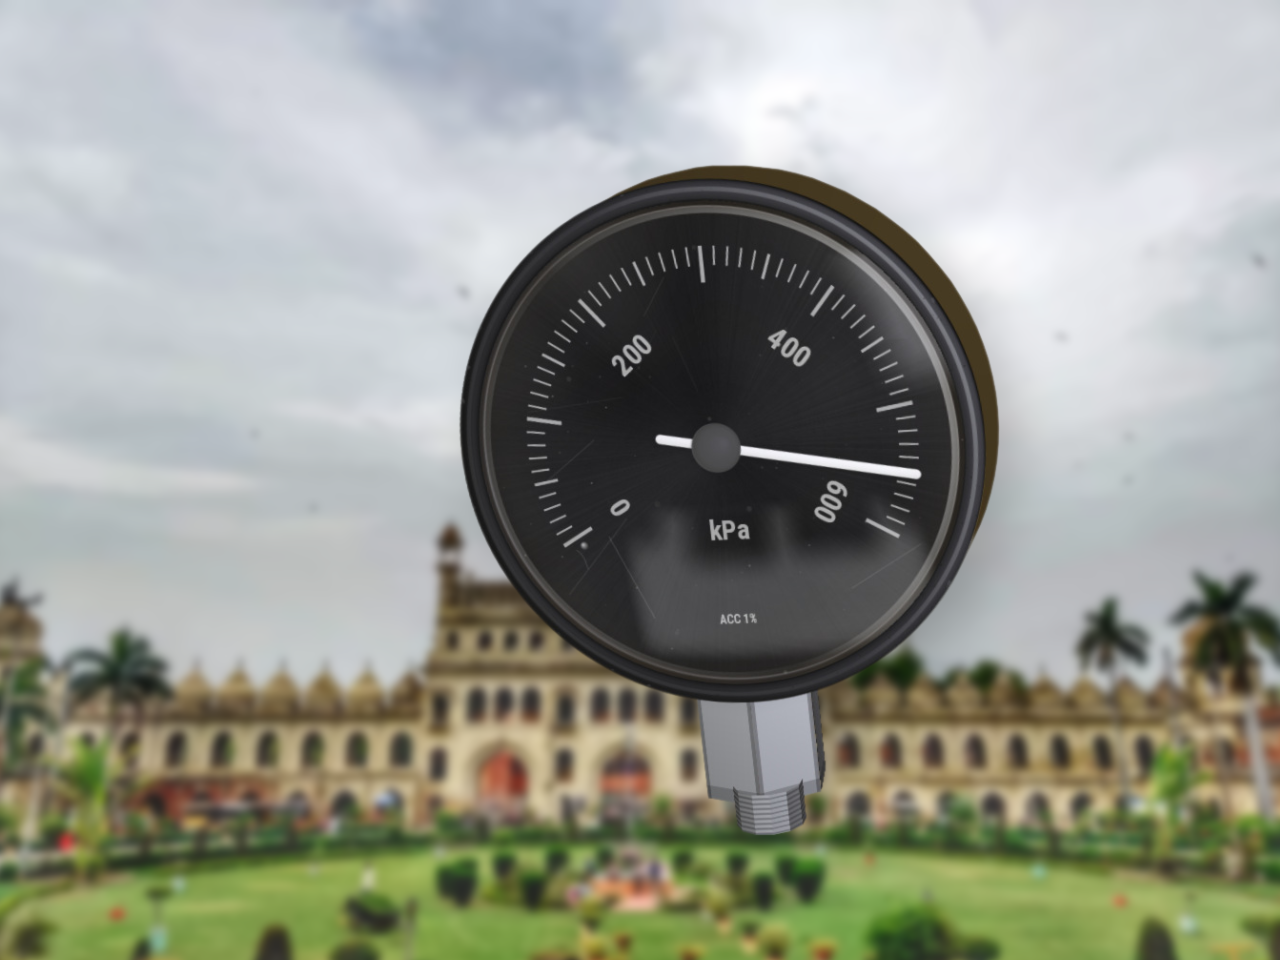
value=550 unit=kPa
